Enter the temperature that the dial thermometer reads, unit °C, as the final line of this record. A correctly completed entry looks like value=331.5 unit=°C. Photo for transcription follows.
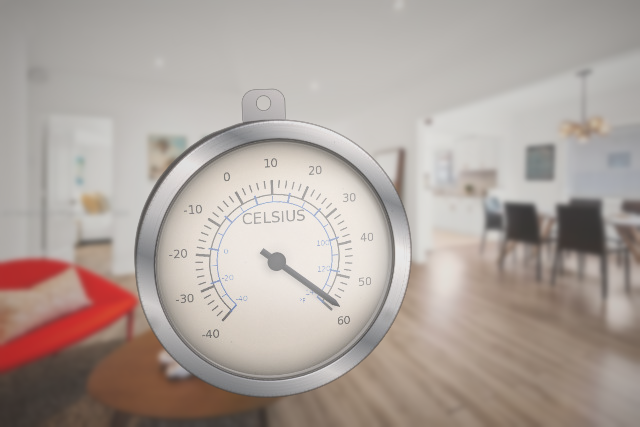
value=58 unit=°C
